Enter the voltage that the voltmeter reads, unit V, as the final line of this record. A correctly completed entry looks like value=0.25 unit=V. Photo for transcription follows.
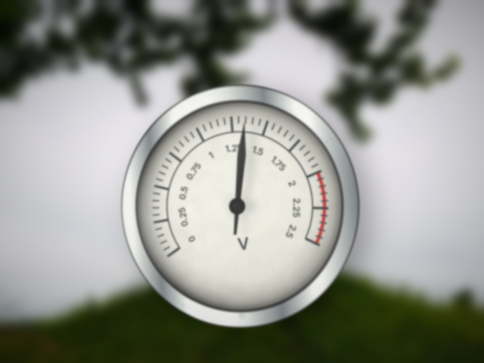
value=1.35 unit=V
